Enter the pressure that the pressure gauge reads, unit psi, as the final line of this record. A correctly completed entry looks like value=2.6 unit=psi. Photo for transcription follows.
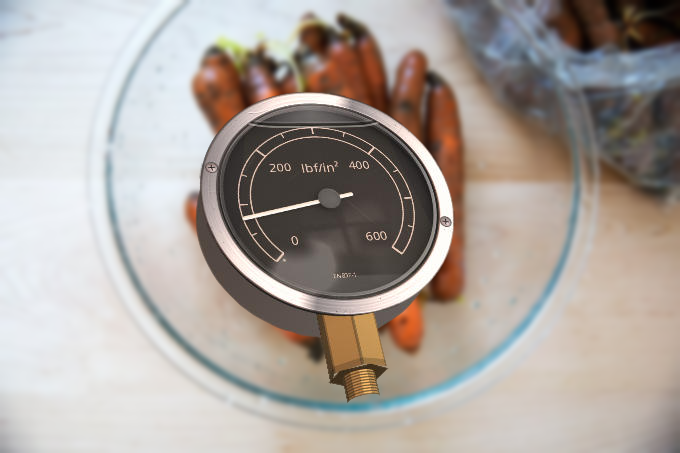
value=75 unit=psi
